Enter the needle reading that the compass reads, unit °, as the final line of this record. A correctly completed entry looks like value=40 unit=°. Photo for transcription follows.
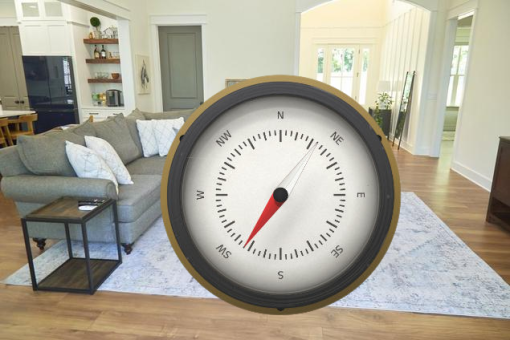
value=215 unit=°
